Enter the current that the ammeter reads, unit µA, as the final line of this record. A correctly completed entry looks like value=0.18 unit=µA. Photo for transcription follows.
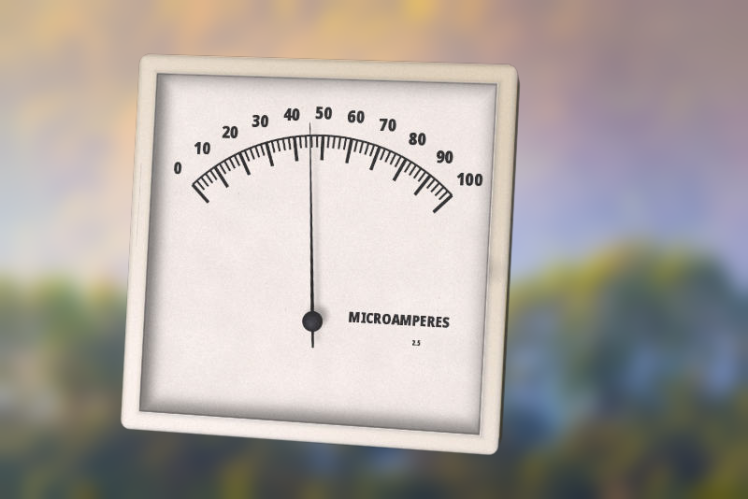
value=46 unit=µA
